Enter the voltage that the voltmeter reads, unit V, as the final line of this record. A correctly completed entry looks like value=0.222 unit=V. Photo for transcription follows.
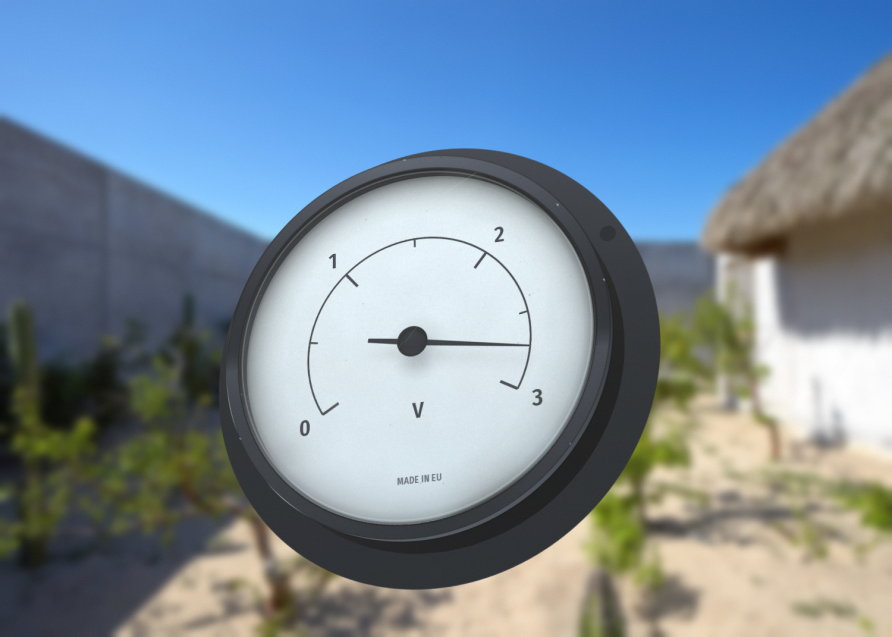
value=2.75 unit=V
